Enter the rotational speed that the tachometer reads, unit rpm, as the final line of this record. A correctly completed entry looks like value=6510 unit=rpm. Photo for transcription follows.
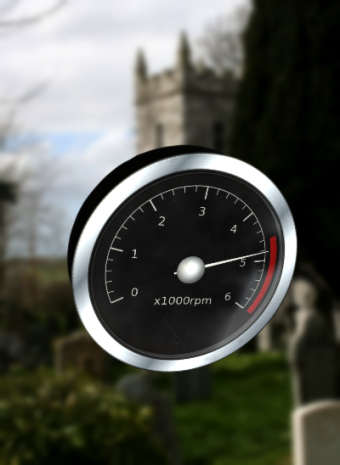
value=4800 unit=rpm
